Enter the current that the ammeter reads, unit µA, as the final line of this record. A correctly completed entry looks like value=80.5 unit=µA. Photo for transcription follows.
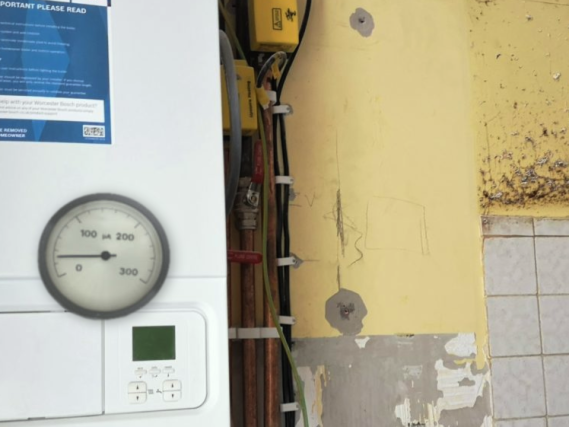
value=30 unit=µA
